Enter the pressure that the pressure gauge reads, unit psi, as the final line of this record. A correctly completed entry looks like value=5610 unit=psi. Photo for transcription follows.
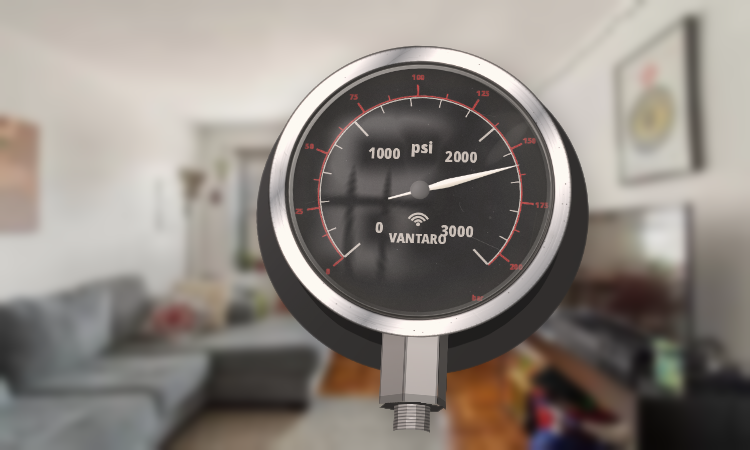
value=2300 unit=psi
